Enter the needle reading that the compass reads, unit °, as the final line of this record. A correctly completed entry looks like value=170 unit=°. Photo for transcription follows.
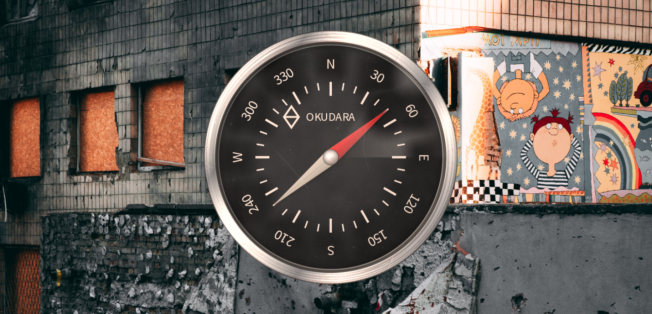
value=50 unit=°
